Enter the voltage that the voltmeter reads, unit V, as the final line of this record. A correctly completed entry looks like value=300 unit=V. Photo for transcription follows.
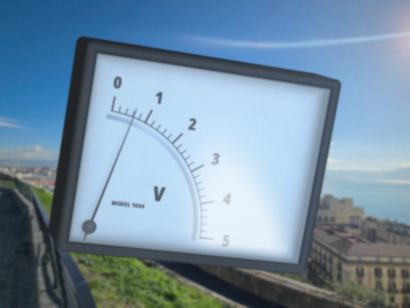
value=0.6 unit=V
